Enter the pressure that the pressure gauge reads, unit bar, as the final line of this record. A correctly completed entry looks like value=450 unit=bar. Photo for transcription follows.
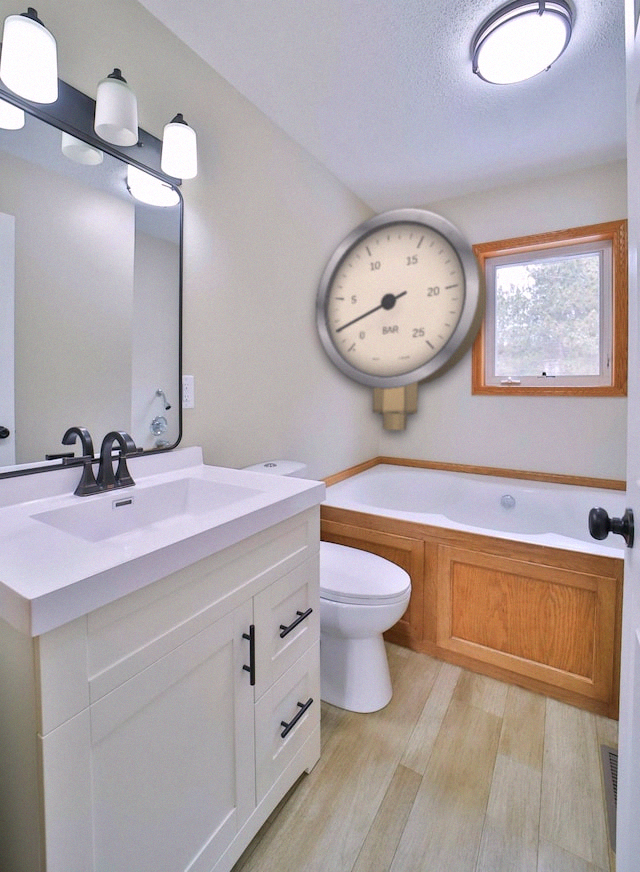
value=2 unit=bar
